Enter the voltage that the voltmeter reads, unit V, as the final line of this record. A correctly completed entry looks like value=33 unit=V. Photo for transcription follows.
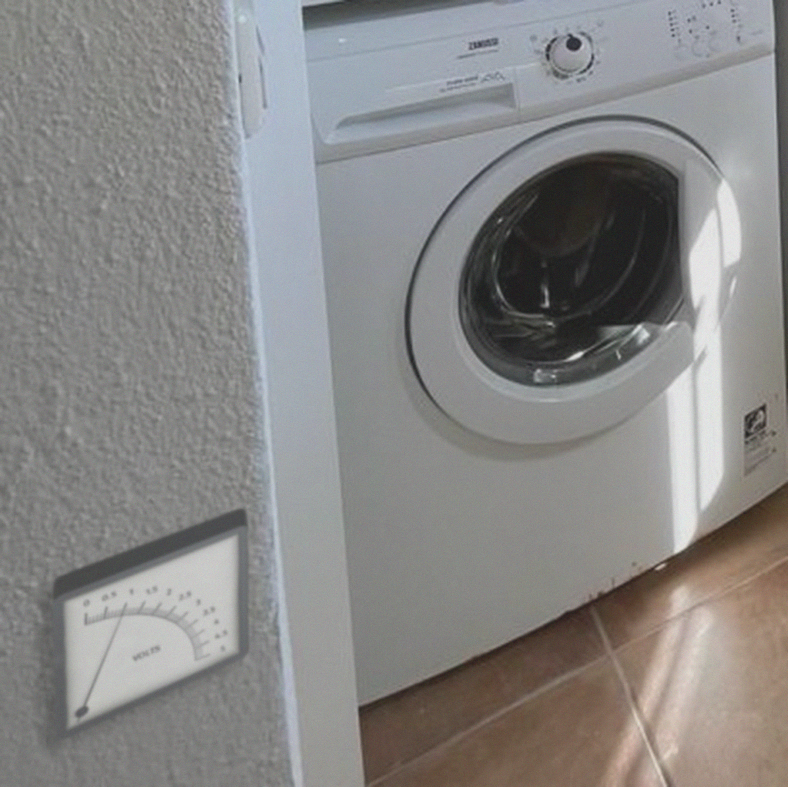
value=1 unit=V
